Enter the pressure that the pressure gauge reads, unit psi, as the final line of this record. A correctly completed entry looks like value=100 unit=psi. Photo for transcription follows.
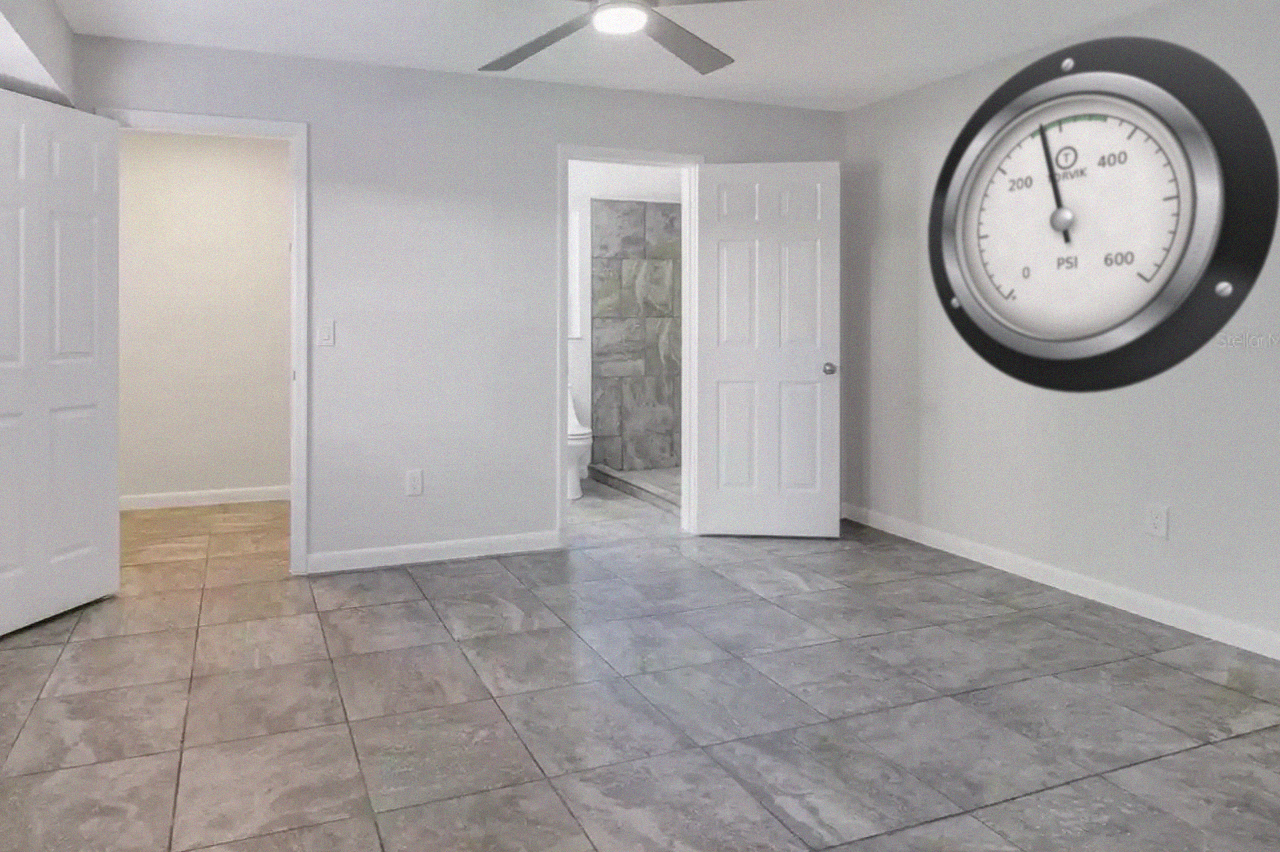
value=280 unit=psi
